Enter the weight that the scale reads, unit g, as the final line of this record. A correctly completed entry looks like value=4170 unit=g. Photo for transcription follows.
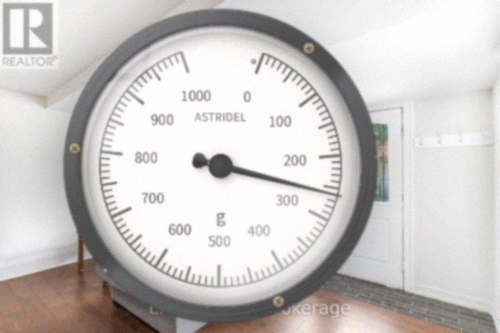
value=260 unit=g
